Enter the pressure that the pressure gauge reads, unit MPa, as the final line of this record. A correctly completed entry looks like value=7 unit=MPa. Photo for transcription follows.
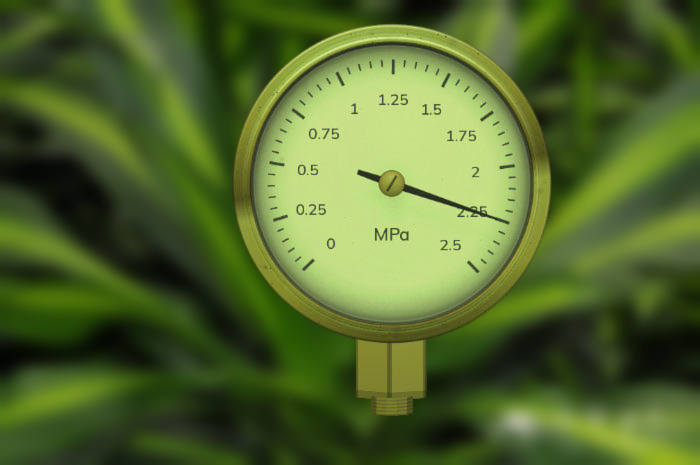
value=2.25 unit=MPa
